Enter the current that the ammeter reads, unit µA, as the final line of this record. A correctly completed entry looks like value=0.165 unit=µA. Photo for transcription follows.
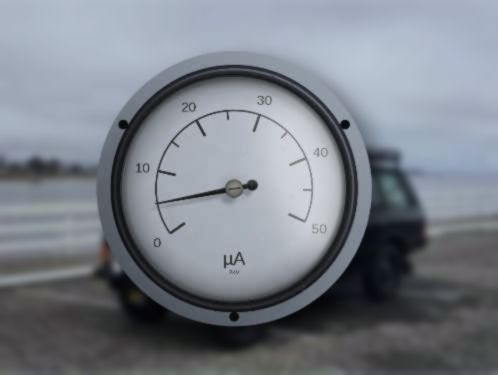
value=5 unit=µA
